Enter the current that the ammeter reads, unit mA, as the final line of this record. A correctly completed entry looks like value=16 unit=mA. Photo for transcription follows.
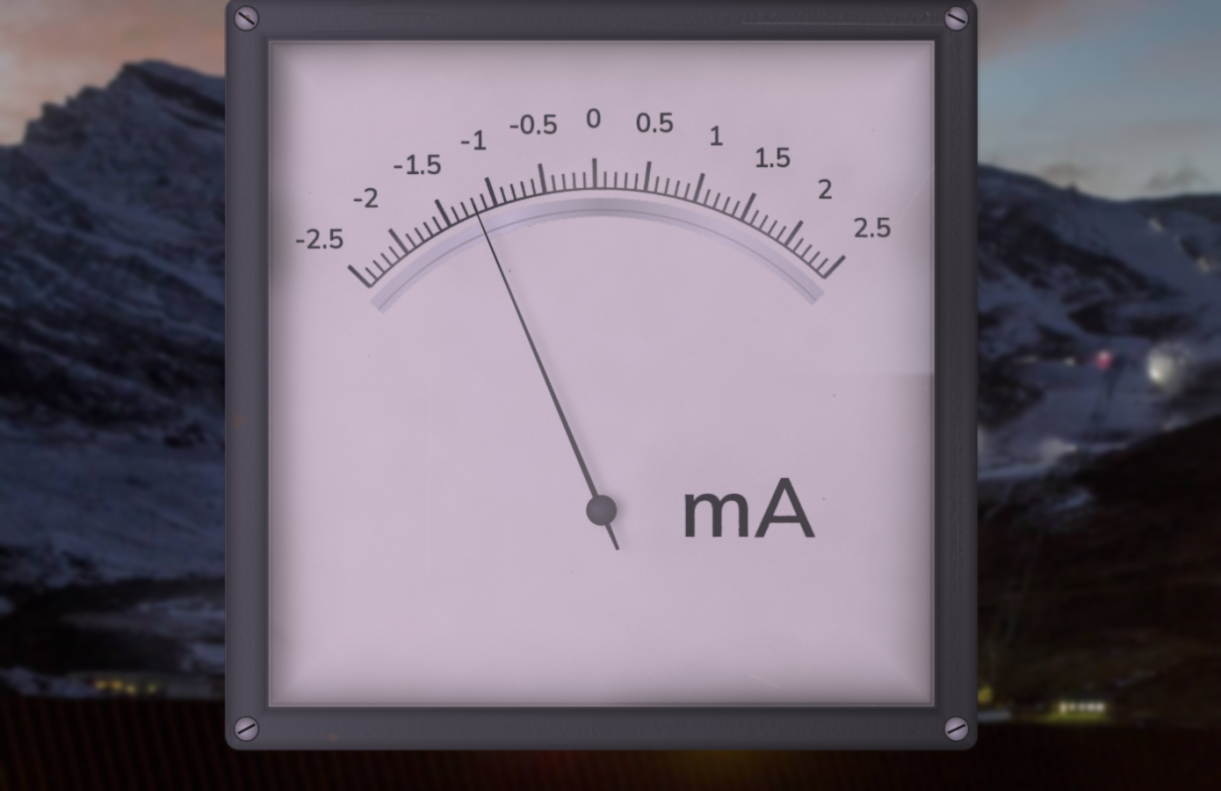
value=-1.2 unit=mA
